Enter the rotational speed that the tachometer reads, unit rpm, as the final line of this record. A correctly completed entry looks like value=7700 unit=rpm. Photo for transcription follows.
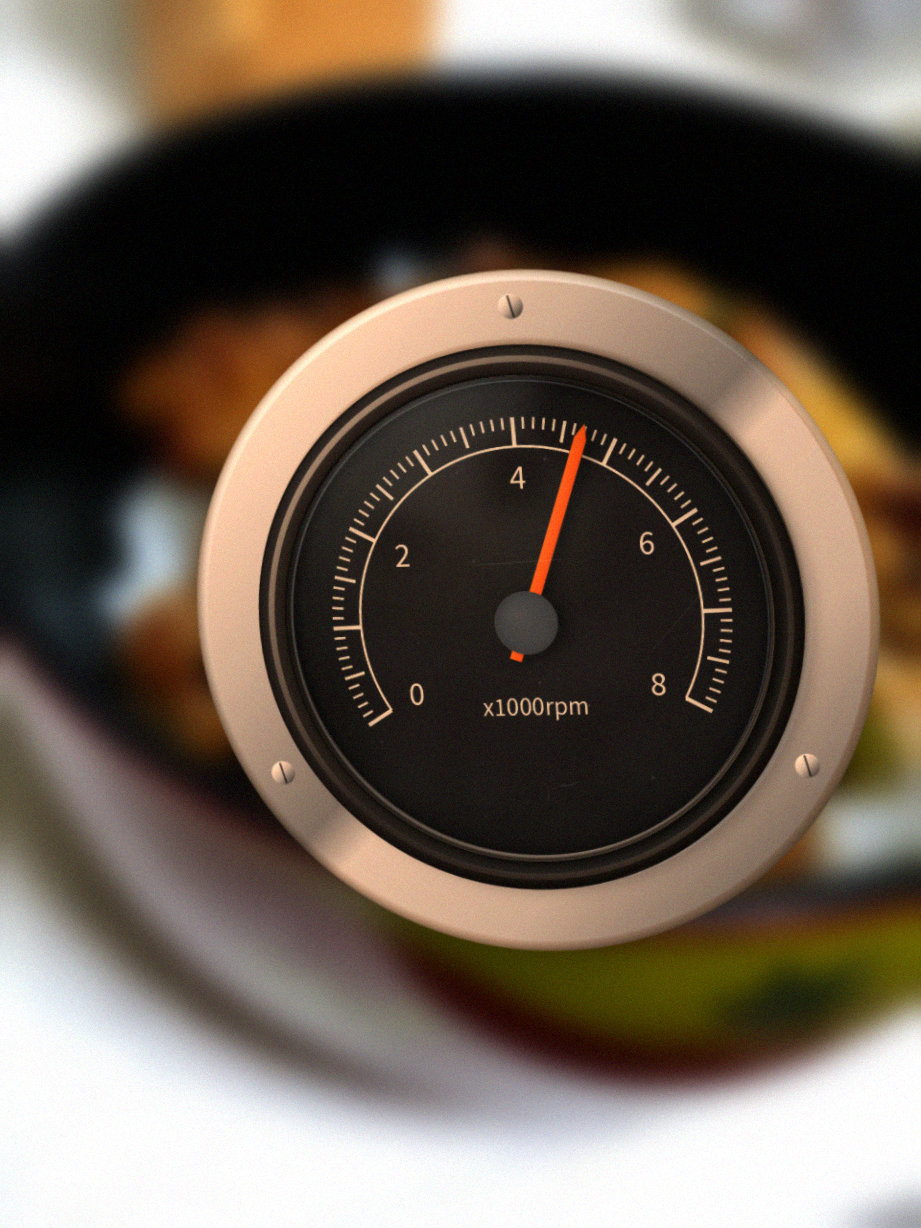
value=4700 unit=rpm
